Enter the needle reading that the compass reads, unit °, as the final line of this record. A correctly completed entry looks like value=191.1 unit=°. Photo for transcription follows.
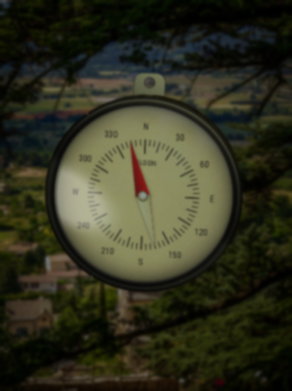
value=345 unit=°
